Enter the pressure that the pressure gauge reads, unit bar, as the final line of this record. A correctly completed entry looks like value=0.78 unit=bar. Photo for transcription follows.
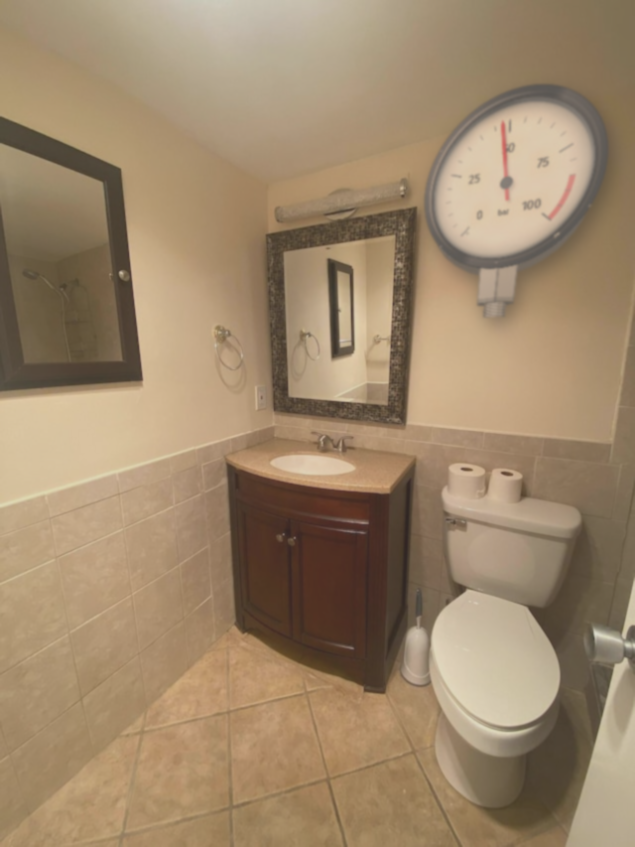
value=47.5 unit=bar
